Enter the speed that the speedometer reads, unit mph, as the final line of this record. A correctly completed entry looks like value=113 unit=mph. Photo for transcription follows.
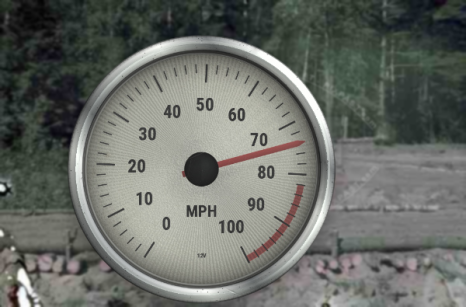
value=74 unit=mph
